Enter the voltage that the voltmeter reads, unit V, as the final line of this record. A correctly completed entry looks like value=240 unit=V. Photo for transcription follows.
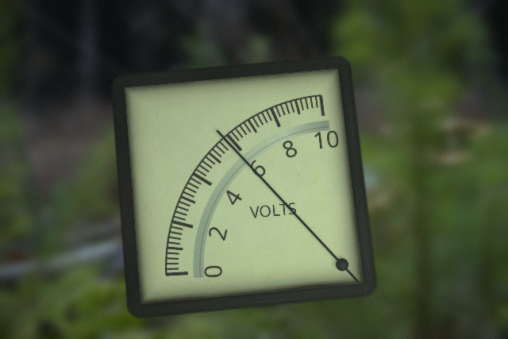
value=5.8 unit=V
